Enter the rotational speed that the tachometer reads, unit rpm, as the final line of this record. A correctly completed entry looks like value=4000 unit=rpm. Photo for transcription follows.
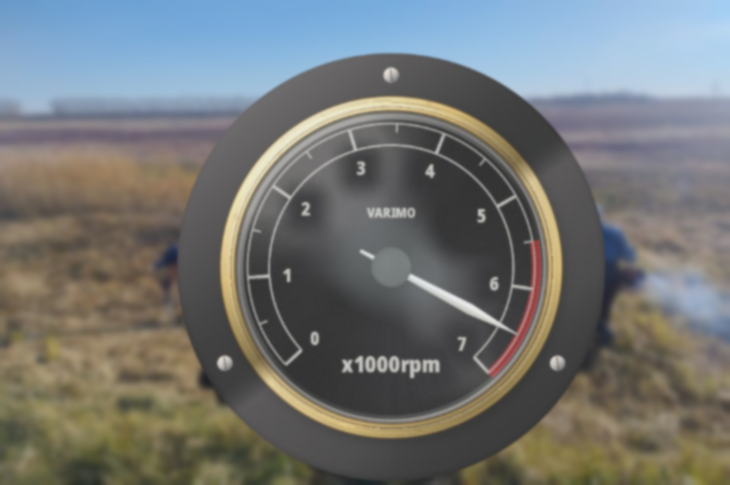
value=6500 unit=rpm
